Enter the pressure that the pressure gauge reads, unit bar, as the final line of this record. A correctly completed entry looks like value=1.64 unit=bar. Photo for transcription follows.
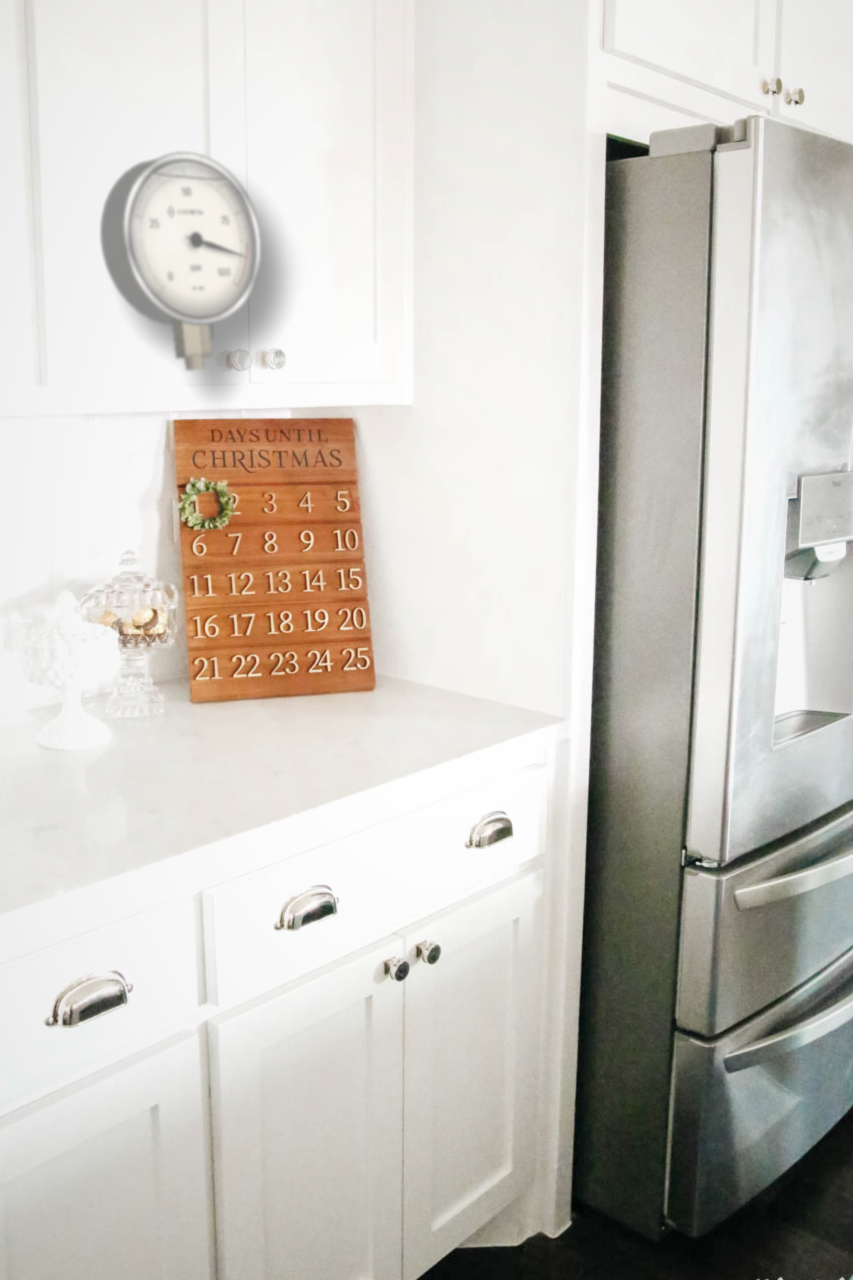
value=90 unit=bar
